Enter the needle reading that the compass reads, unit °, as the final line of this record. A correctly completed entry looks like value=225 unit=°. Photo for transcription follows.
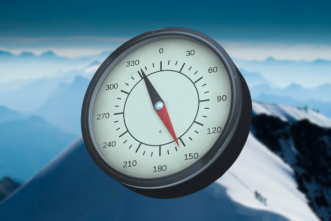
value=155 unit=°
